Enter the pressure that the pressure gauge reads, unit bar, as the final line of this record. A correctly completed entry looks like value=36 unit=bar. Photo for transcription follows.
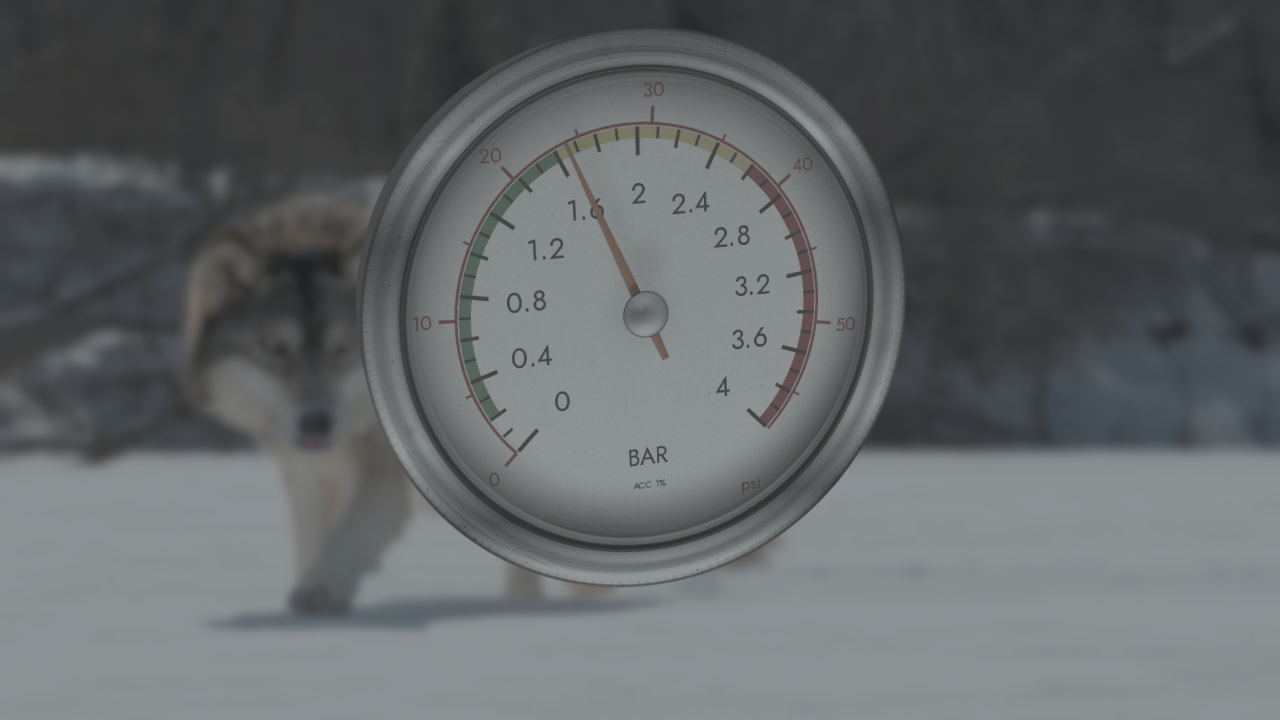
value=1.65 unit=bar
